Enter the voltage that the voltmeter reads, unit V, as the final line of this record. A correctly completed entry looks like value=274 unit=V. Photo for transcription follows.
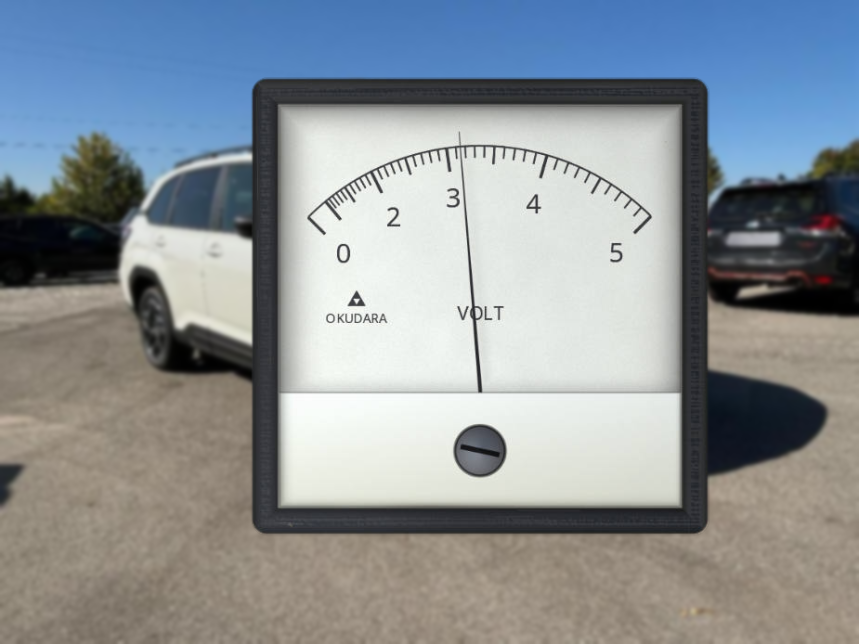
value=3.15 unit=V
